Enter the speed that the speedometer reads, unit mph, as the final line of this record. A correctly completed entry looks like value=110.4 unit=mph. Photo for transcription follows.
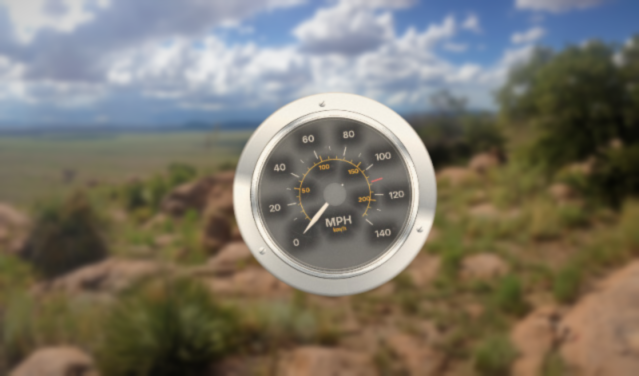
value=0 unit=mph
